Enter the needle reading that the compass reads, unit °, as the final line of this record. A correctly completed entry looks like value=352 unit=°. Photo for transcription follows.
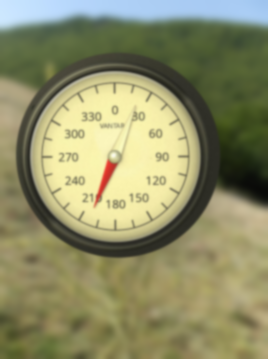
value=202.5 unit=°
